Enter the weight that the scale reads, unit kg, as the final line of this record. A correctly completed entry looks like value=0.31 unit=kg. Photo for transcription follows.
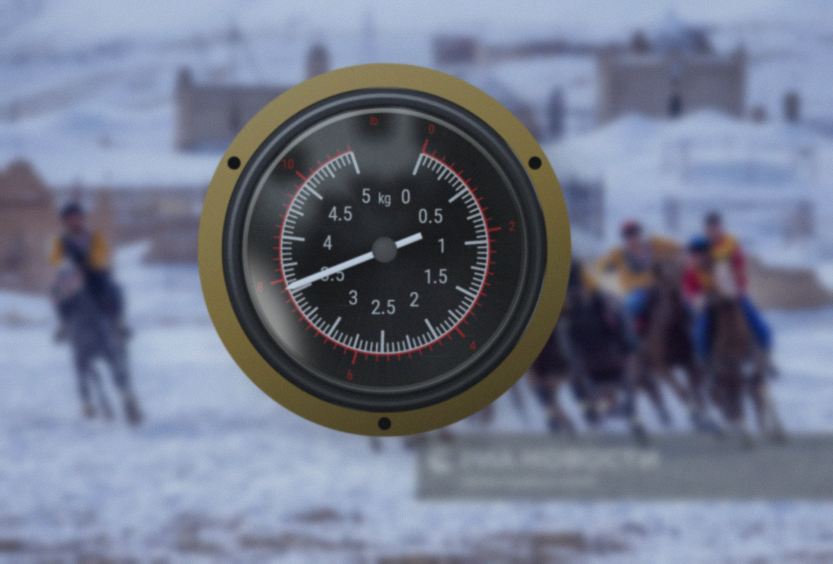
value=3.55 unit=kg
